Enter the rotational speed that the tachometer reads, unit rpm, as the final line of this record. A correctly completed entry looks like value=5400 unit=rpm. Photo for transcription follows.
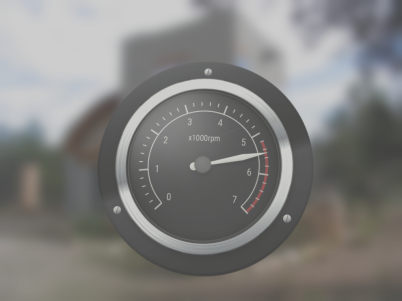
value=5500 unit=rpm
